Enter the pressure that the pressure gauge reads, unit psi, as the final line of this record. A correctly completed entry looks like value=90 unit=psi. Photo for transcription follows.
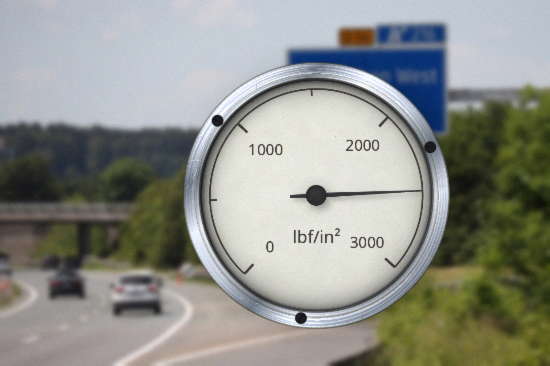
value=2500 unit=psi
